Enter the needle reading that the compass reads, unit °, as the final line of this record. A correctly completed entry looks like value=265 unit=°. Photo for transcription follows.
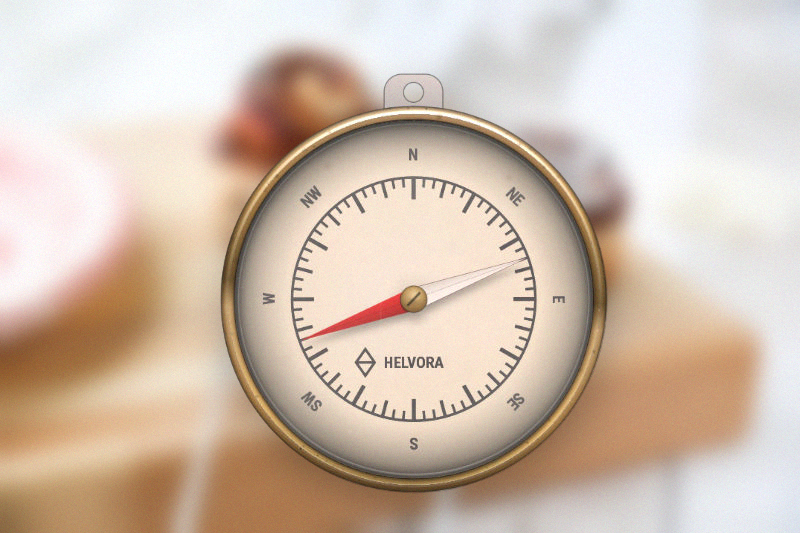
value=250 unit=°
